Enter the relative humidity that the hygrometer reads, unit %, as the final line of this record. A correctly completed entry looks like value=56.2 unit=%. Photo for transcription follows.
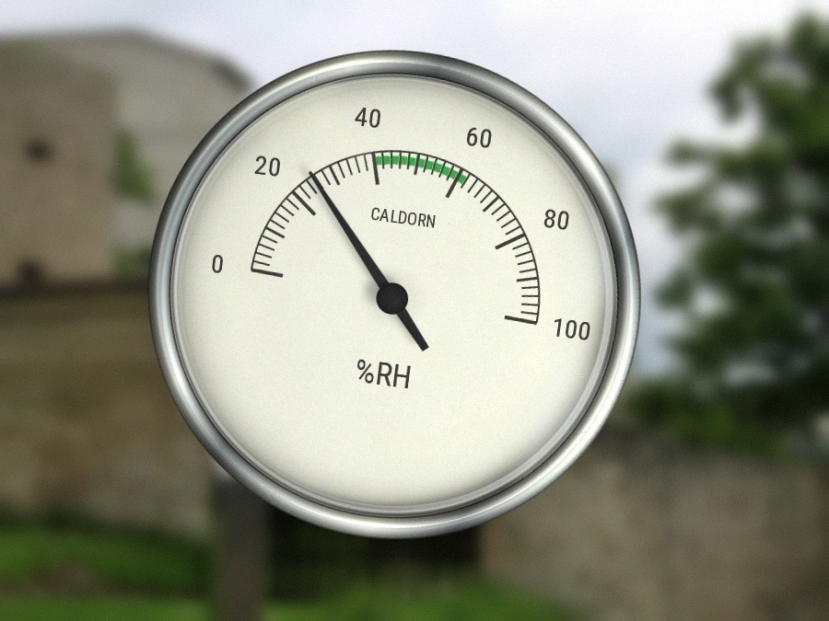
value=26 unit=%
